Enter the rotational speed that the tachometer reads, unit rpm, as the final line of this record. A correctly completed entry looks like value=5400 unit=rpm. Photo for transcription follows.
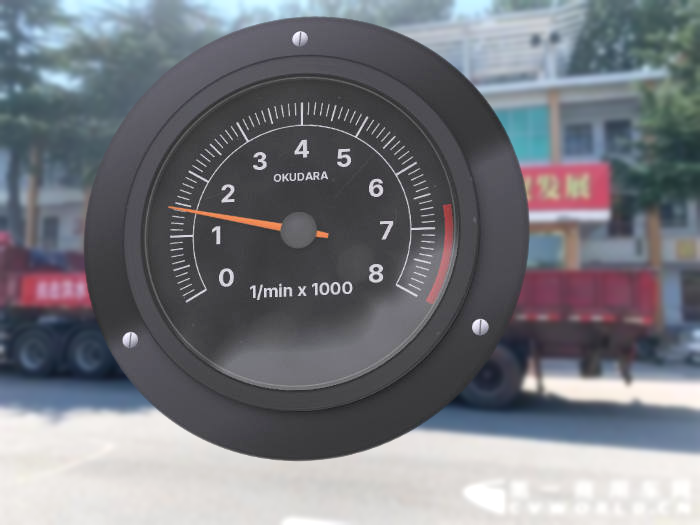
value=1400 unit=rpm
